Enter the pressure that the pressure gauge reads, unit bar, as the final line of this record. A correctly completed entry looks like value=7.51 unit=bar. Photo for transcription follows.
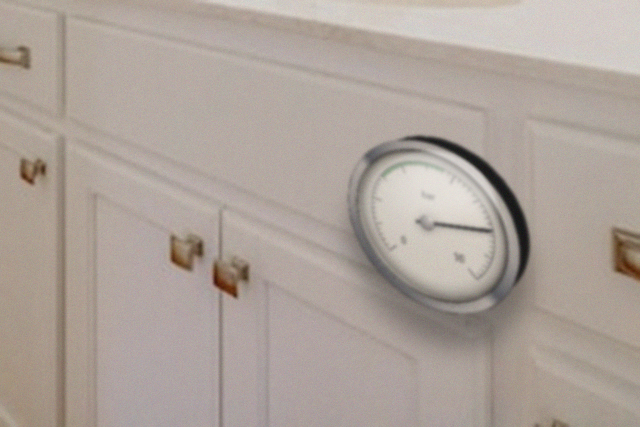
value=8 unit=bar
